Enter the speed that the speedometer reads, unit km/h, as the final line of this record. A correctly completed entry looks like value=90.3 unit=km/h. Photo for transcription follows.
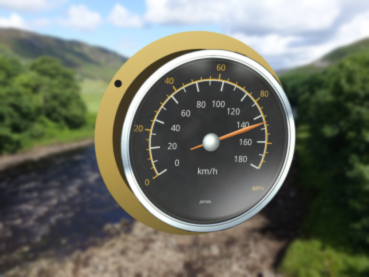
value=145 unit=km/h
